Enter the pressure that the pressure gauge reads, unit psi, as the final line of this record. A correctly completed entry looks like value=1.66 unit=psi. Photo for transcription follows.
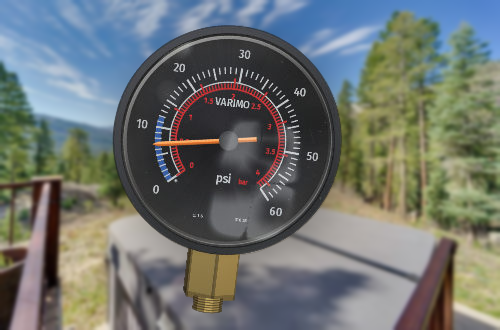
value=7 unit=psi
